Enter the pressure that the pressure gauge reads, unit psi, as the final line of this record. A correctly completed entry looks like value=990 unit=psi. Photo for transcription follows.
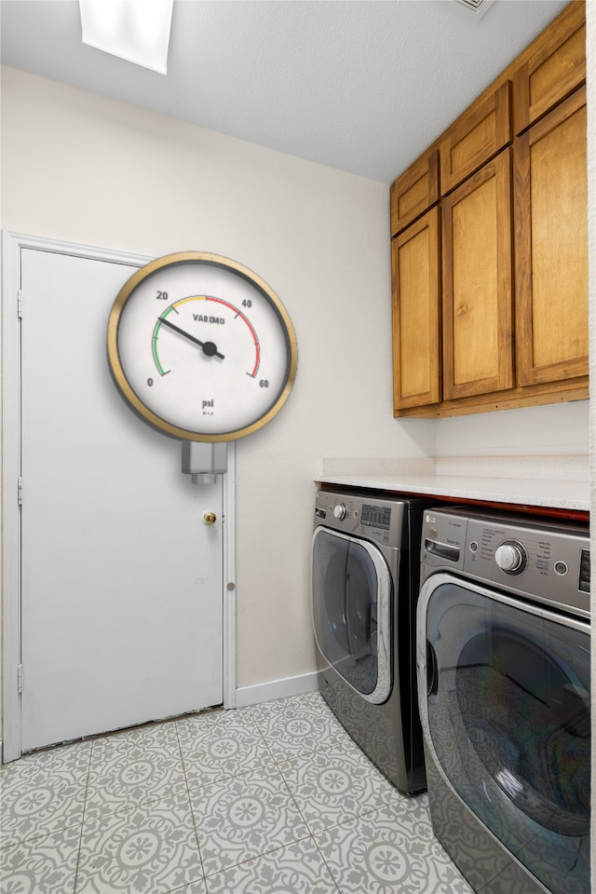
value=15 unit=psi
